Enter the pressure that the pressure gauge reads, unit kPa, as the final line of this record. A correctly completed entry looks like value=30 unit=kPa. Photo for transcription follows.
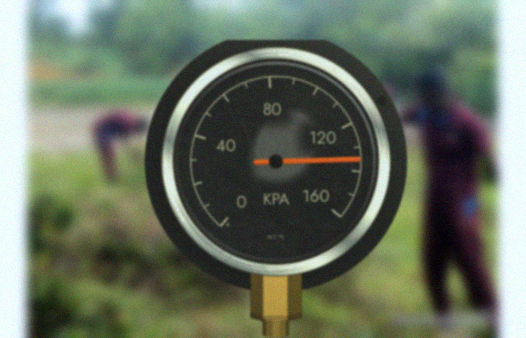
value=135 unit=kPa
